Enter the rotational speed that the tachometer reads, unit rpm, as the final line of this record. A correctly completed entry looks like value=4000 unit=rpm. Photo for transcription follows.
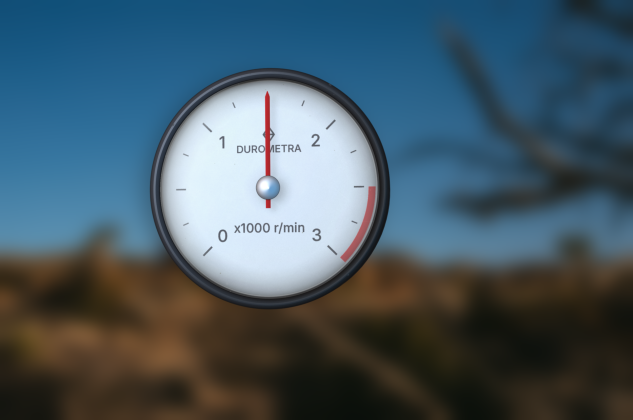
value=1500 unit=rpm
